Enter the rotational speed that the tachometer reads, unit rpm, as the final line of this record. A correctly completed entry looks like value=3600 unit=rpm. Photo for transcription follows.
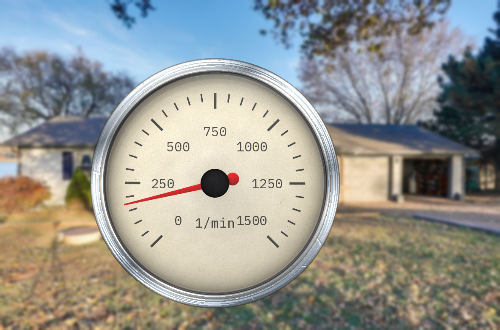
value=175 unit=rpm
